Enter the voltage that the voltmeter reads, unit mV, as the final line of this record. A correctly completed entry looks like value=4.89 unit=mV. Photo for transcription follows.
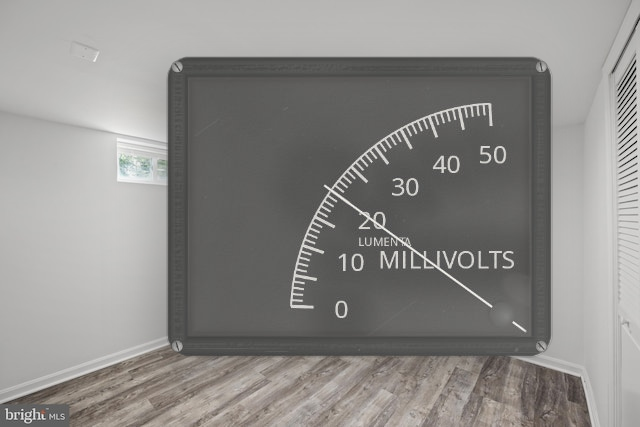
value=20 unit=mV
